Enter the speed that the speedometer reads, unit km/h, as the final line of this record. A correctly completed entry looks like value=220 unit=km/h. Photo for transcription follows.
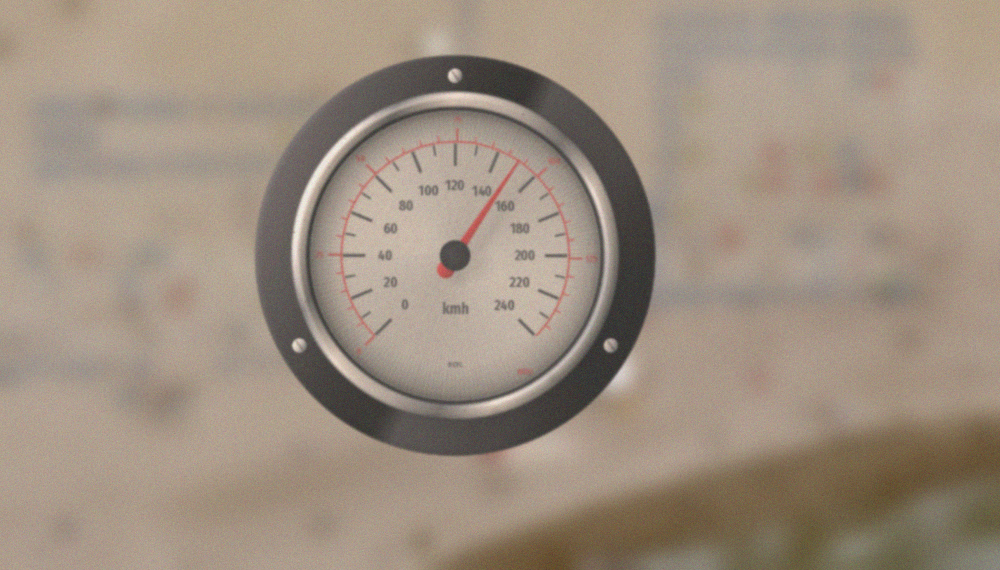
value=150 unit=km/h
